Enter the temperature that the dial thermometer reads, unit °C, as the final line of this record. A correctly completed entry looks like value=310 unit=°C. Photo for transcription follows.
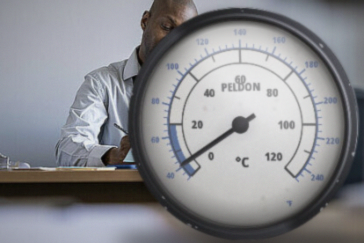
value=5 unit=°C
